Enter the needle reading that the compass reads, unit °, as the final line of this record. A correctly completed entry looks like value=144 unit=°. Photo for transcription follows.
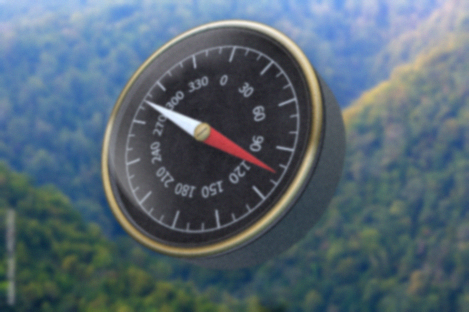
value=105 unit=°
